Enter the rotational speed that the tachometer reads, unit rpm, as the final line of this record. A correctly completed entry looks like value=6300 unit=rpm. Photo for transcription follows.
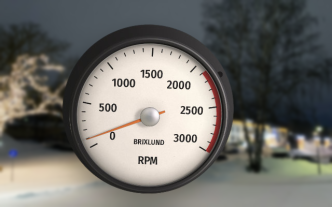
value=100 unit=rpm
